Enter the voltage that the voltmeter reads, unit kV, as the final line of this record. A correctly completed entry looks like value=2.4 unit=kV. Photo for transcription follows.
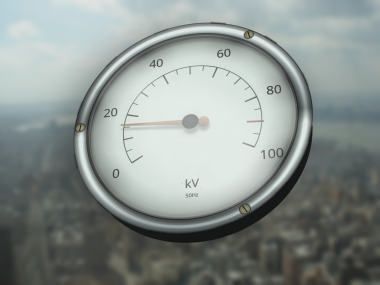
value=15 unit=kV
